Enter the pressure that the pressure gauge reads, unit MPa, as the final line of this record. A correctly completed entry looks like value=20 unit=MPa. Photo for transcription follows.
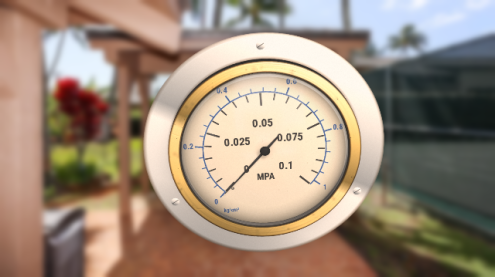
value=0 unit=MPa
